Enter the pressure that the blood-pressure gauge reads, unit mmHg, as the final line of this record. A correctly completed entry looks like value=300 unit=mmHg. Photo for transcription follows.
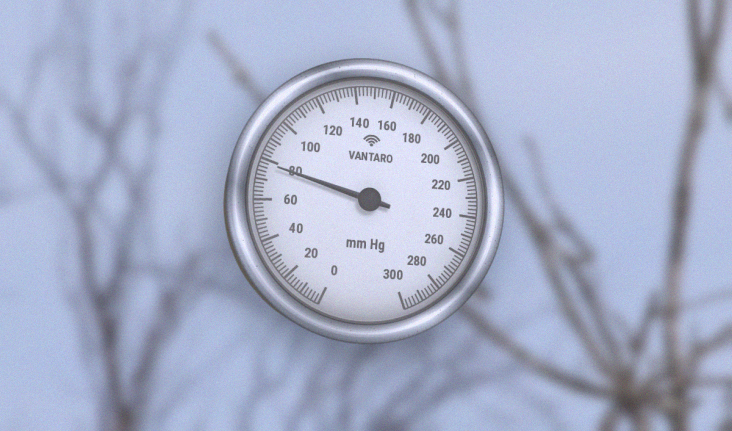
value=78 unit=mmHg
